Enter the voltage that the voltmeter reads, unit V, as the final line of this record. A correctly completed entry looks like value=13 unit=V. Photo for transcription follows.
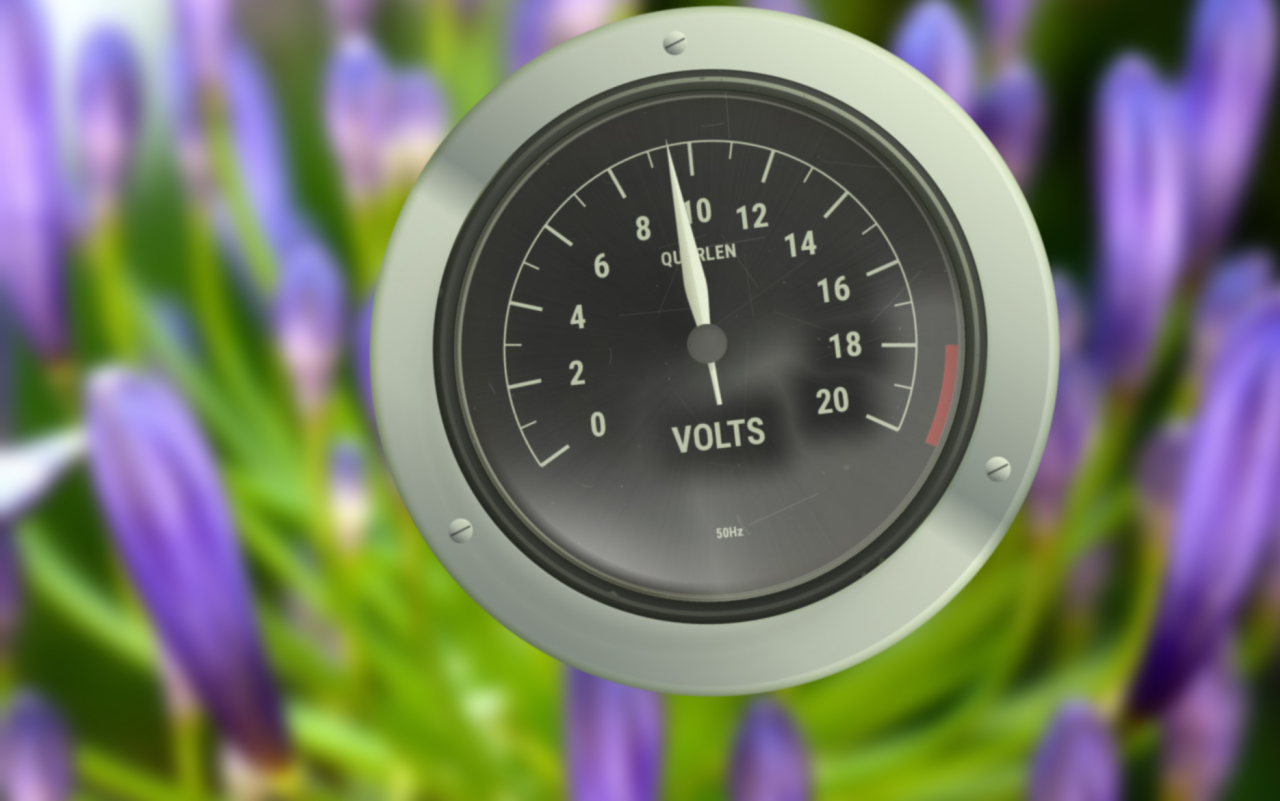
value=9.5 unit=V
